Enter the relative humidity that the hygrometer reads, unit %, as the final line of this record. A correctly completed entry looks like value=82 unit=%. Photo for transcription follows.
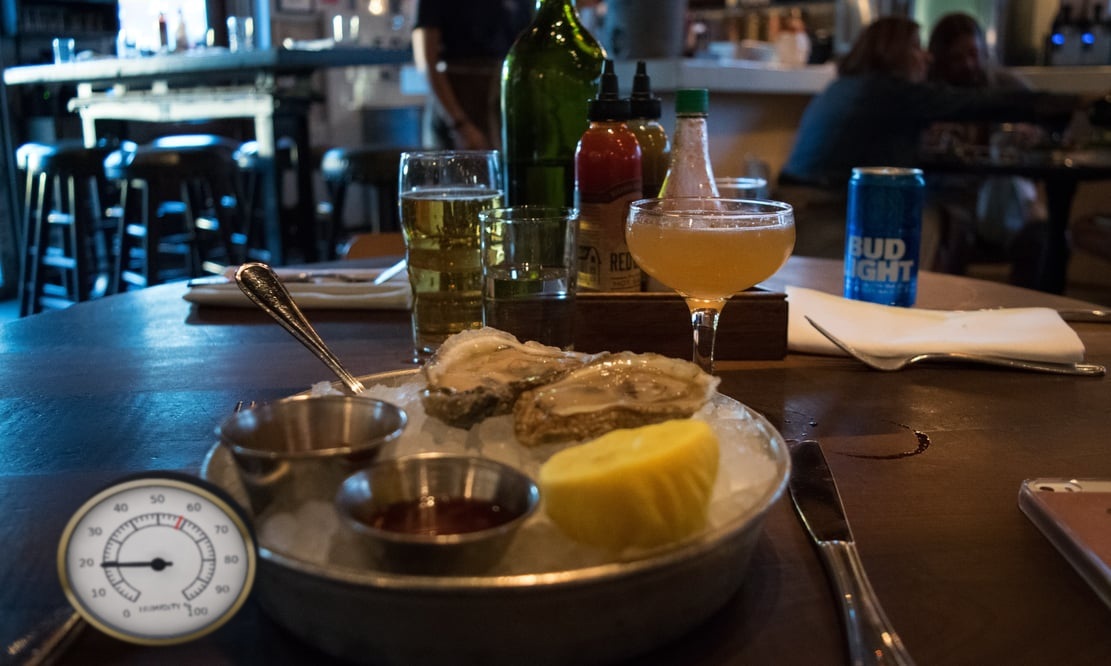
value=20 unit=%
